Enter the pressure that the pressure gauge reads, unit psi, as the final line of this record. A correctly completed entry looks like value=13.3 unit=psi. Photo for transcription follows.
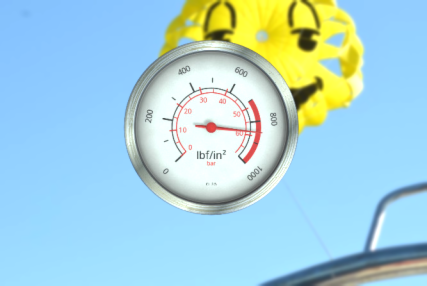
value=850 unit=psi
